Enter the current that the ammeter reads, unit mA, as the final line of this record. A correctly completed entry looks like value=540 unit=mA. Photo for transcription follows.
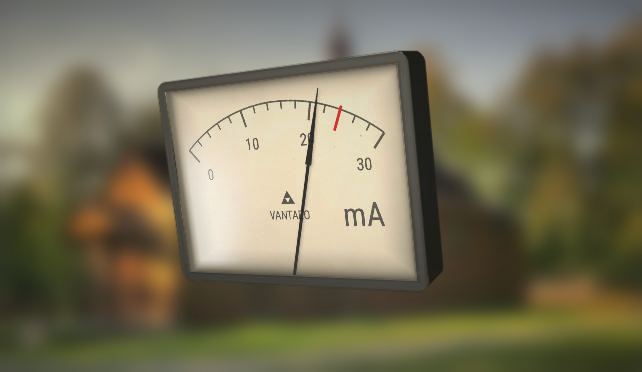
value=21 unit=mA
